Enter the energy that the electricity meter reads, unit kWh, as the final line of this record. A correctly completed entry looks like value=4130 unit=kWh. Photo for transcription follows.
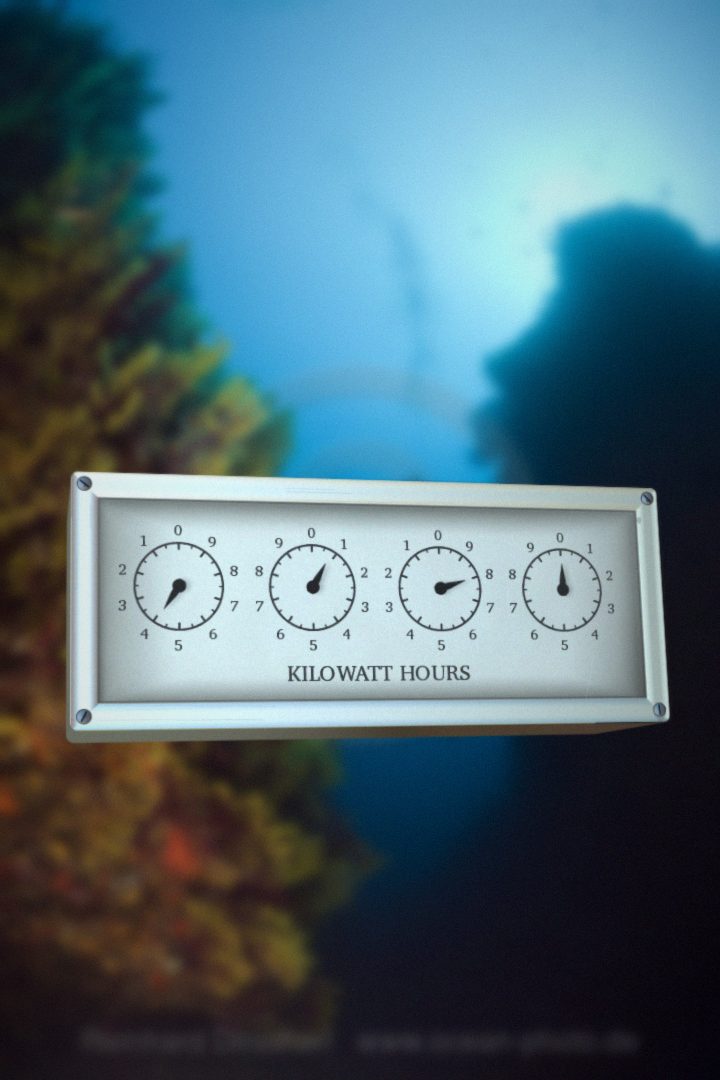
value=4080 unit=kWh
